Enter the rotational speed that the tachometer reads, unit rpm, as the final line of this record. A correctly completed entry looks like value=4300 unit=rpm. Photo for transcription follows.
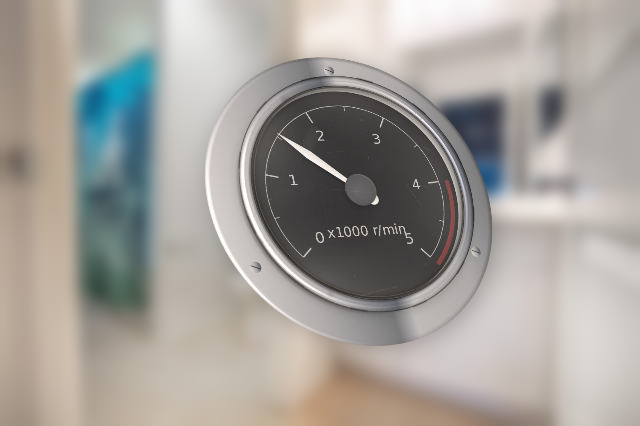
value=1500 unit=rpm
